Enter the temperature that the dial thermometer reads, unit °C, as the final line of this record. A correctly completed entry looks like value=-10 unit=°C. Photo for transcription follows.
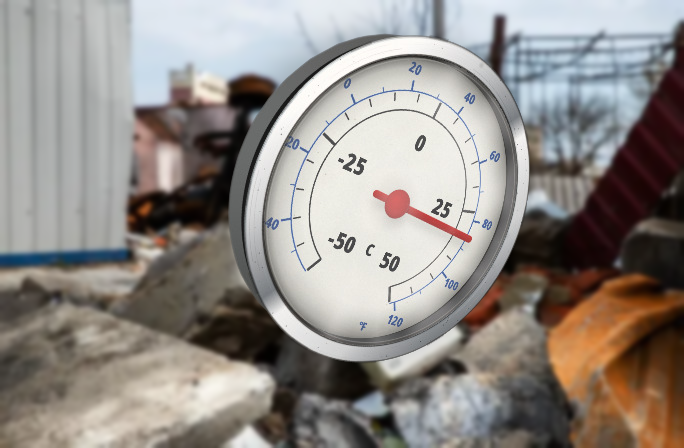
value=30 unit=°C
